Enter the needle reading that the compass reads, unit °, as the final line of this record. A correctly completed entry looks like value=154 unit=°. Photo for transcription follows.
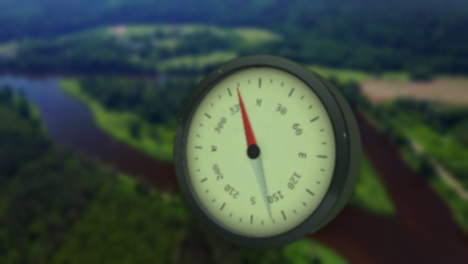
value=340 unit=°
